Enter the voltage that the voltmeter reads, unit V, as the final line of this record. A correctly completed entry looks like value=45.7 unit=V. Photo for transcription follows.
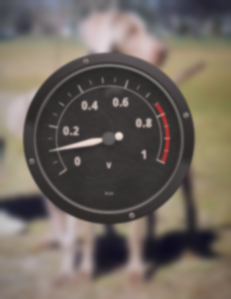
value=0.1 unit=V
